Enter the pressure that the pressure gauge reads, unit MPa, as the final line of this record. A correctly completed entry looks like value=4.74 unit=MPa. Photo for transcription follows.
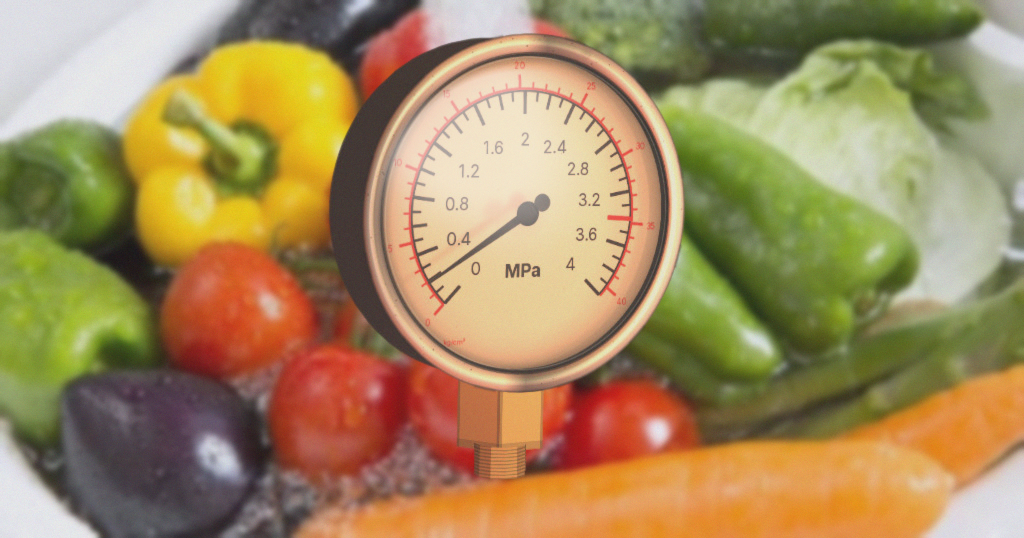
value=0.2 unit=MPa
